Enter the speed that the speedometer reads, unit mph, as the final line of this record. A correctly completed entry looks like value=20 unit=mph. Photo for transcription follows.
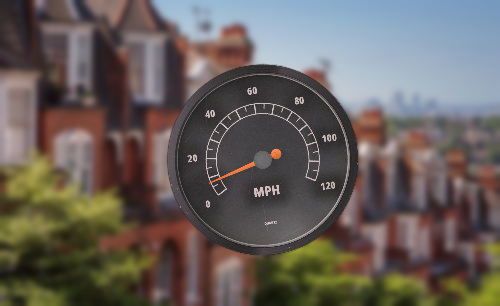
value=7.5 unit=mph
